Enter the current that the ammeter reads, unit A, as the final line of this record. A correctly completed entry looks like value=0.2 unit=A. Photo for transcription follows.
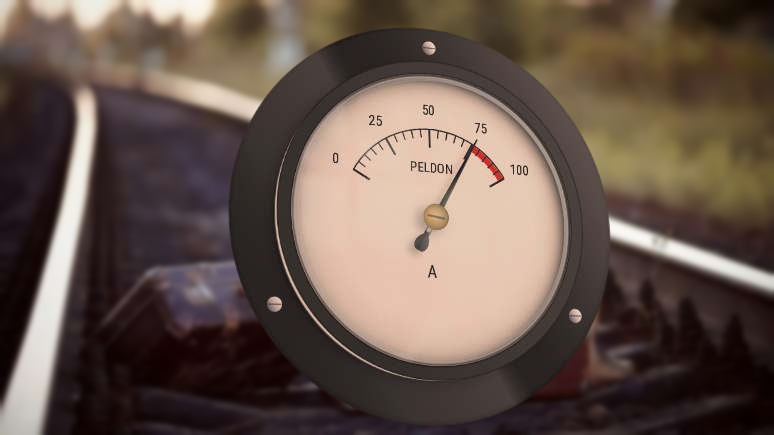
value=75 unit=A
